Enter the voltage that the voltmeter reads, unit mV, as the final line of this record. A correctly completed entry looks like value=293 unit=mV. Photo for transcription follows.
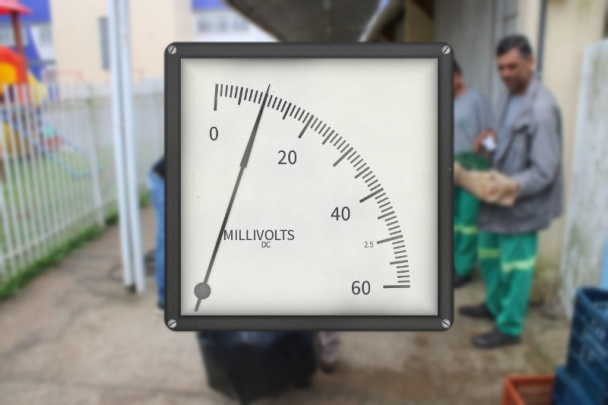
value=10 unit=mV
